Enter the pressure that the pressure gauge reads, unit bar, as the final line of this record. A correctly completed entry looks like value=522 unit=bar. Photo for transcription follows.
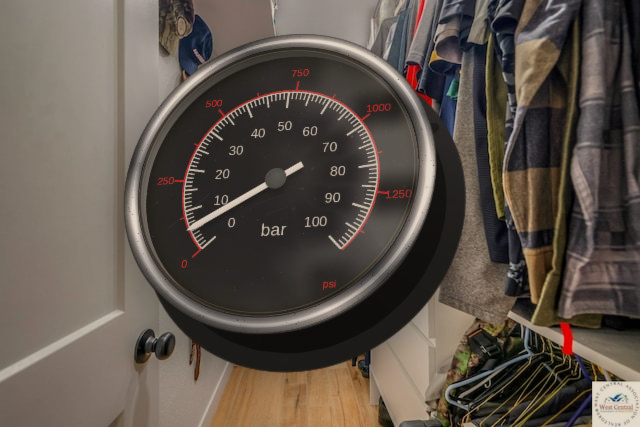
value=5 unit=bar
